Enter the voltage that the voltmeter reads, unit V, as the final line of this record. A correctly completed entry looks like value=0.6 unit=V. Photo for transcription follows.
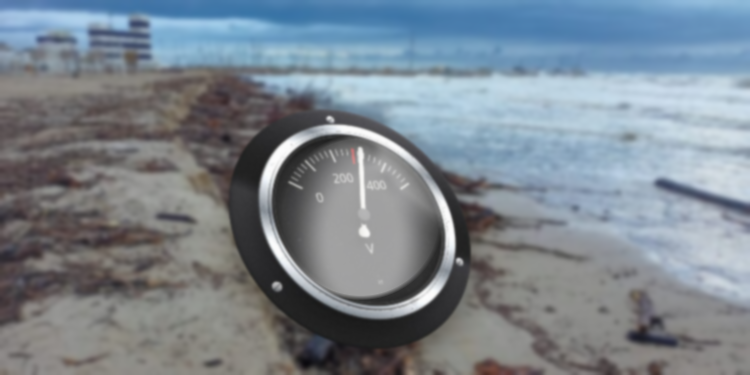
value=300 unit=V
